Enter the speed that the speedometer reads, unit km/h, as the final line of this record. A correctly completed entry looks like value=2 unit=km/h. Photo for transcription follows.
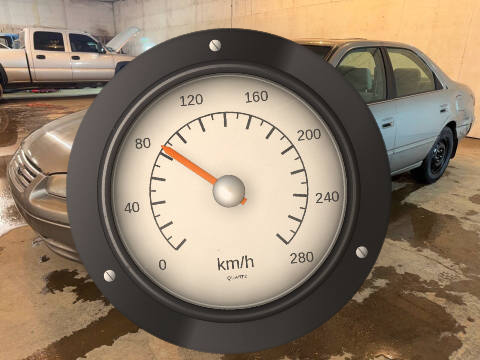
value=85 unit=km/h
